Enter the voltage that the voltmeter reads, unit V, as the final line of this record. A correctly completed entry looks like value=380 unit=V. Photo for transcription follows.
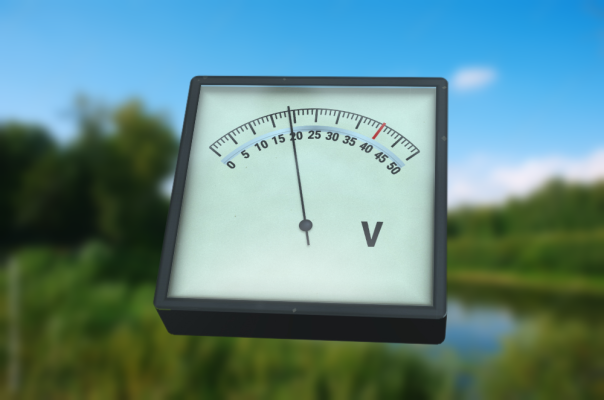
value=19 unit=V
